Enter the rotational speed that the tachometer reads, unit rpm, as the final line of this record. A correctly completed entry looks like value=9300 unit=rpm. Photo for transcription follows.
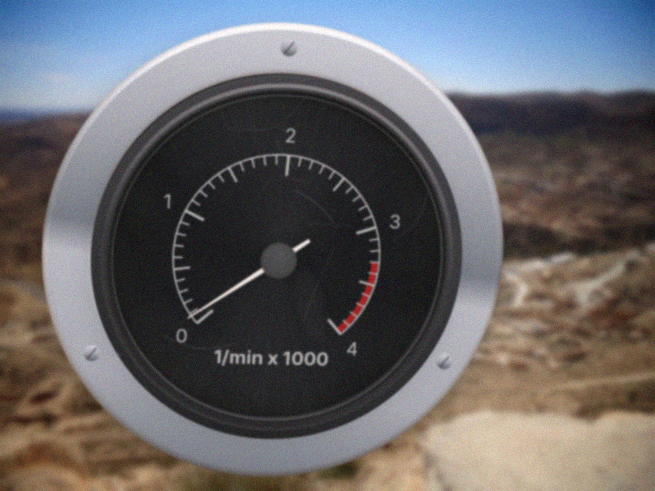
value=100 unit=rpm
